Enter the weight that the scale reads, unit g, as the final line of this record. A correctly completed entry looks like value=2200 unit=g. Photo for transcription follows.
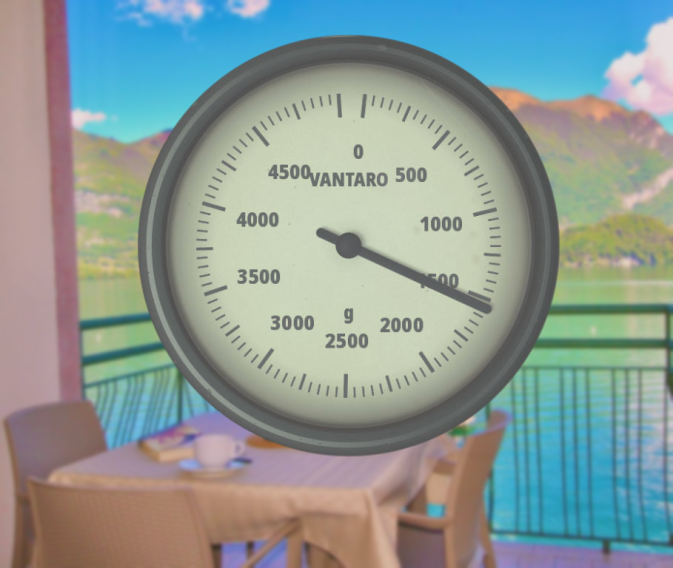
value=1550 unit=g
